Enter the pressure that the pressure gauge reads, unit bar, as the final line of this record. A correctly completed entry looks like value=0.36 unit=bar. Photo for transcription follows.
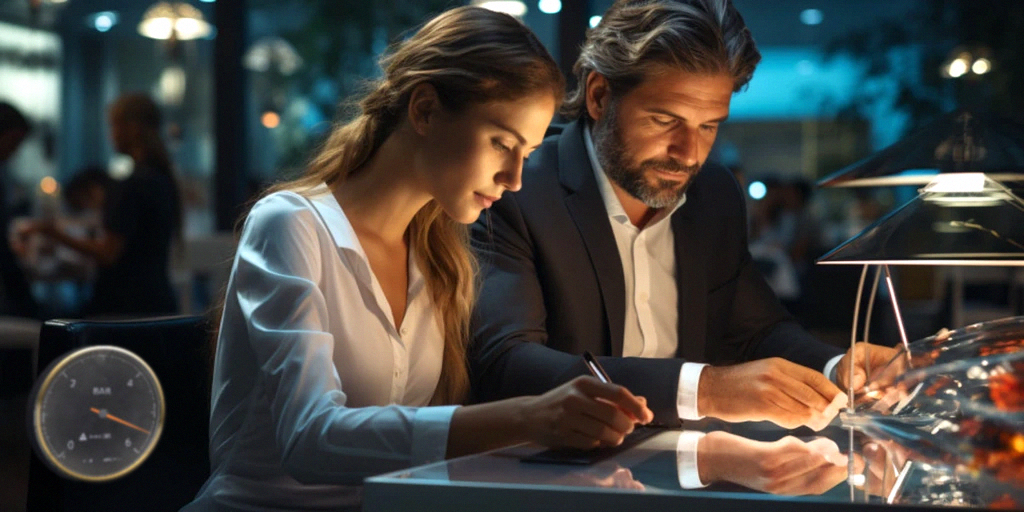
value=5.5 unit=bar
